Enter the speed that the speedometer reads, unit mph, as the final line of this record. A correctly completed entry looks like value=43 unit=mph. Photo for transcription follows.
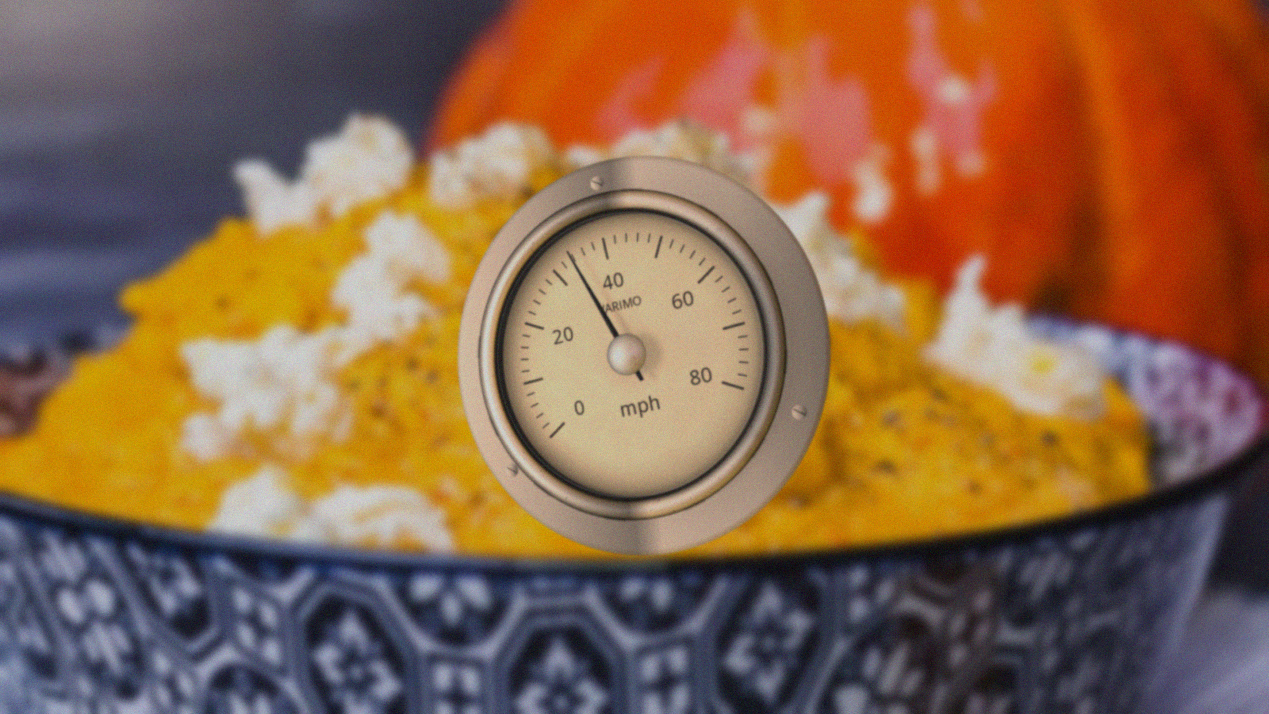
value=34 unit=mph
